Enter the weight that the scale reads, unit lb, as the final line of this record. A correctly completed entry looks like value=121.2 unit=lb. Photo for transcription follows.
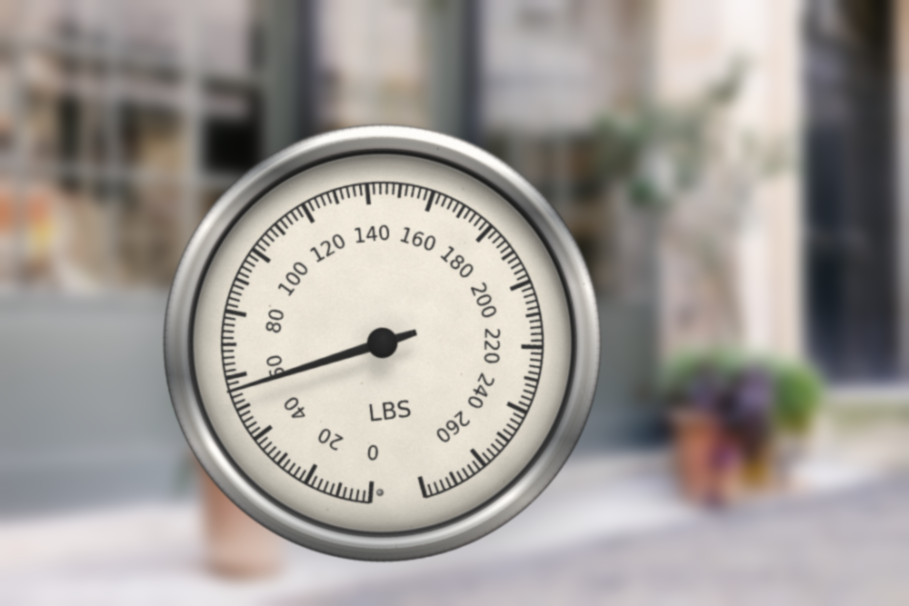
value=56 unit=lb
